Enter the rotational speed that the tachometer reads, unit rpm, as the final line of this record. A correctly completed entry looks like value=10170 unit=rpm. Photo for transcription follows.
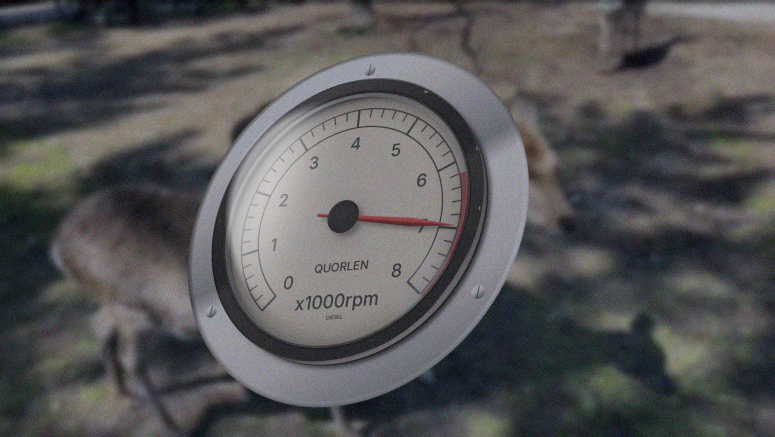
value=7000 unit=rpm
